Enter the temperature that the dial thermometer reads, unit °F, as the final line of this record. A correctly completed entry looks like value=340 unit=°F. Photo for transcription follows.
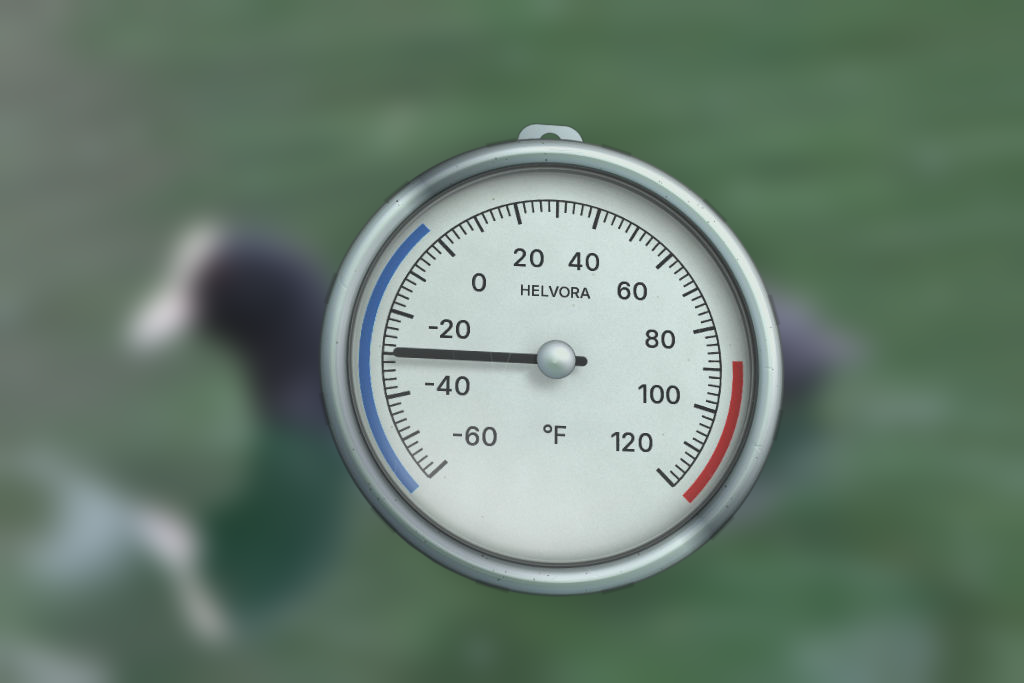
value=-30 unit=°F
